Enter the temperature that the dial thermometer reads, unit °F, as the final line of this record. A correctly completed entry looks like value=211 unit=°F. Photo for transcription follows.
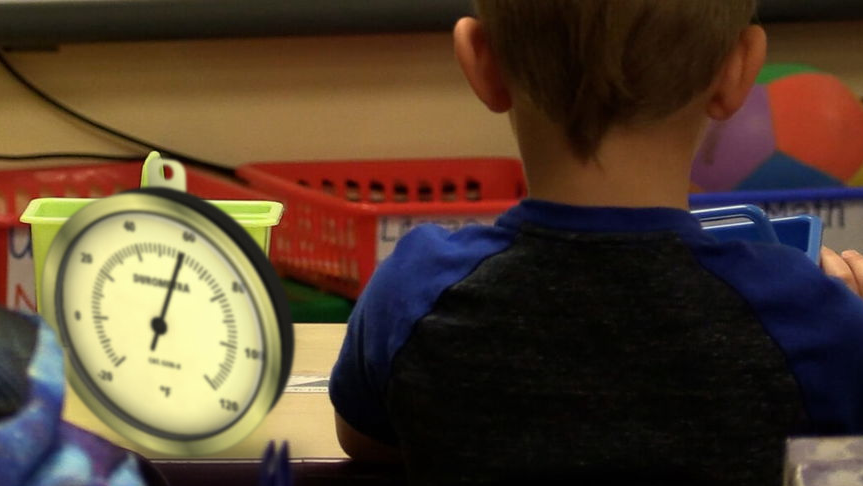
value=60 unit=°F
